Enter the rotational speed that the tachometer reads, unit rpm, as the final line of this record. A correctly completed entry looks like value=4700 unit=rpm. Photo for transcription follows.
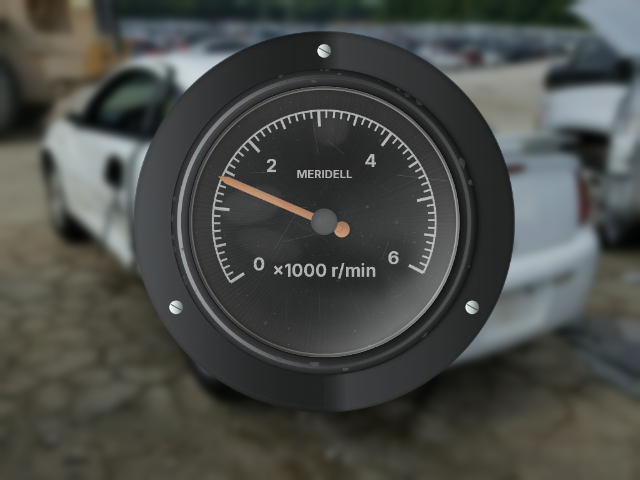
value=1400 unit=rpm
